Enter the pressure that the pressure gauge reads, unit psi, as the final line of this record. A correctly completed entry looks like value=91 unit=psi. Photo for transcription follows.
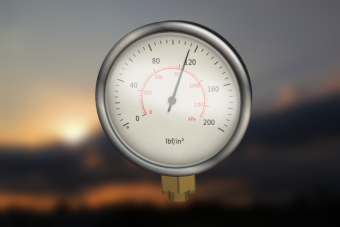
value=115 unit=psi
